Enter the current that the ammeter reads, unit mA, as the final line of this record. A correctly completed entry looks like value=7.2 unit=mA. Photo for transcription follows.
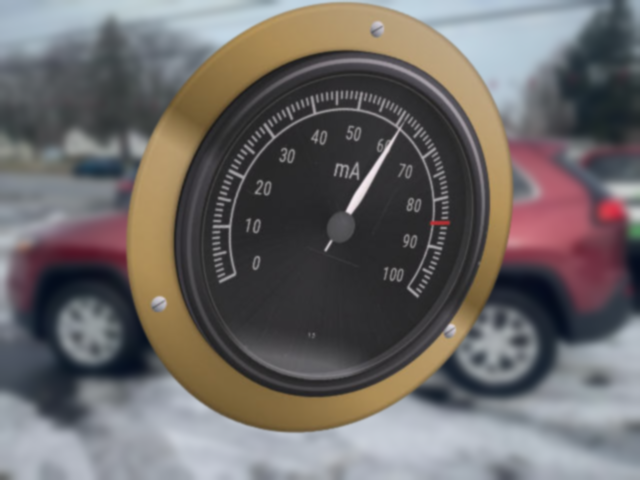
value=60 unit=mA
